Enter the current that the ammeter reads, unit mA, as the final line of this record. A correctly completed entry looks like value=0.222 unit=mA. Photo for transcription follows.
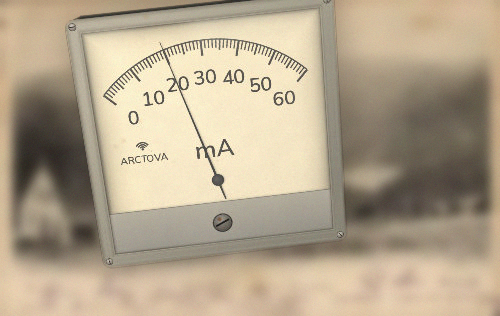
value=20 unit=mA
